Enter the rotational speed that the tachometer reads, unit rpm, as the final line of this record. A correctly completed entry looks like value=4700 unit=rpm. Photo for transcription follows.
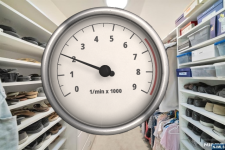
value=2000 unit=rpm
